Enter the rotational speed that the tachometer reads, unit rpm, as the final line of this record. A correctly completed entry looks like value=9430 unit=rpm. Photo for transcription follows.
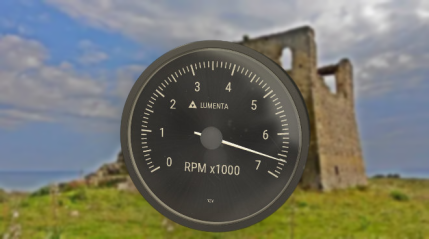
value=6600 unit=rpm
